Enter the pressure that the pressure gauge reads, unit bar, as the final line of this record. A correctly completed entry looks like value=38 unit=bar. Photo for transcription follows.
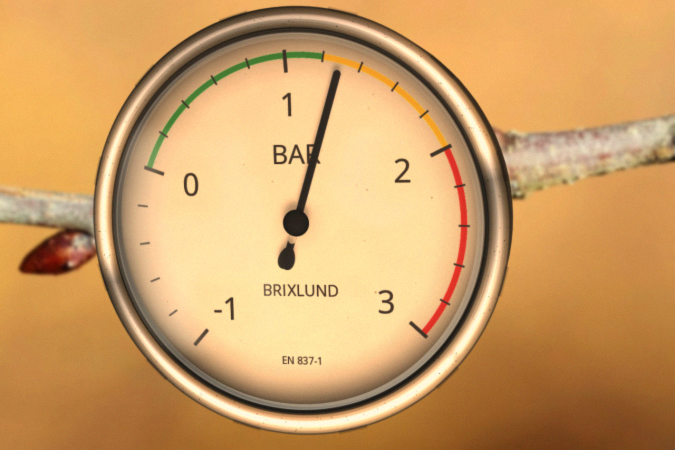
value=1.3 unit=bar
